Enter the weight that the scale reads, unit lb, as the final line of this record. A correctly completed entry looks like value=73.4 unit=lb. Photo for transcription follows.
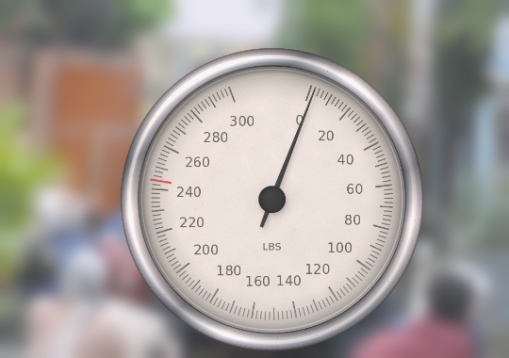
value=2 unit=lb
